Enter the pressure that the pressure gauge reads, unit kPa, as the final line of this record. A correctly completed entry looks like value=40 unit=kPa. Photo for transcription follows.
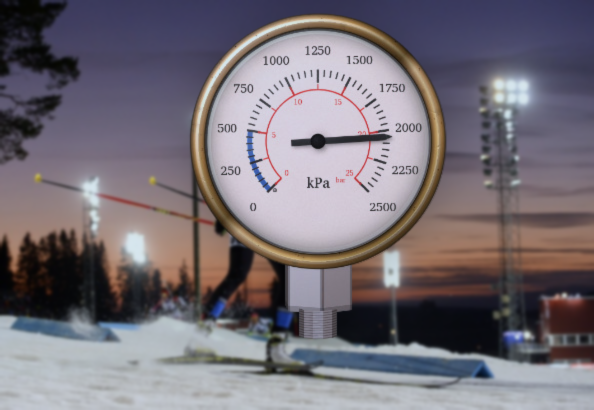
value=2050 unit=kPa
